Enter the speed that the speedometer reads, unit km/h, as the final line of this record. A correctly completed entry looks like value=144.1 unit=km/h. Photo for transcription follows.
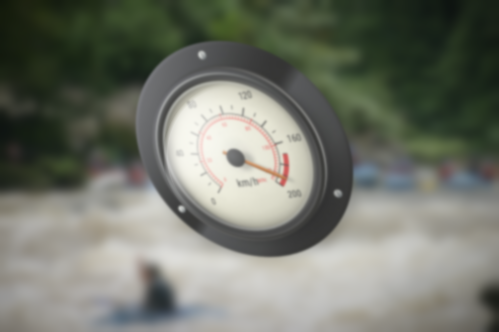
value=190 unit=km/h
